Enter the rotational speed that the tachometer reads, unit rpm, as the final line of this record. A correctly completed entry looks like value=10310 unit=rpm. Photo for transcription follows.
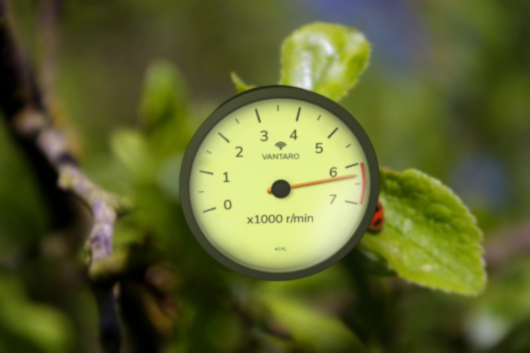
value=6250 unit=rpm
